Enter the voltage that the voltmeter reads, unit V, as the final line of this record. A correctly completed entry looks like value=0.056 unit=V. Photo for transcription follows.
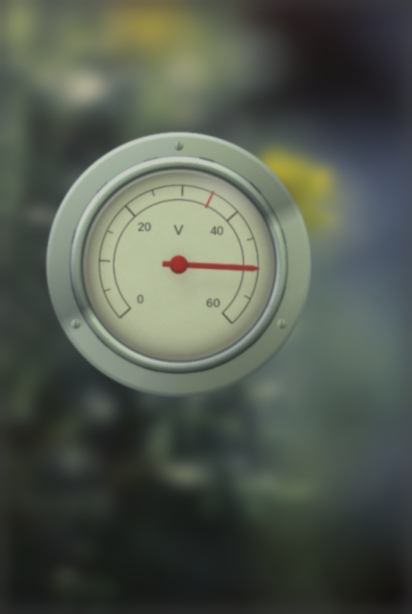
value=50 unit=V
